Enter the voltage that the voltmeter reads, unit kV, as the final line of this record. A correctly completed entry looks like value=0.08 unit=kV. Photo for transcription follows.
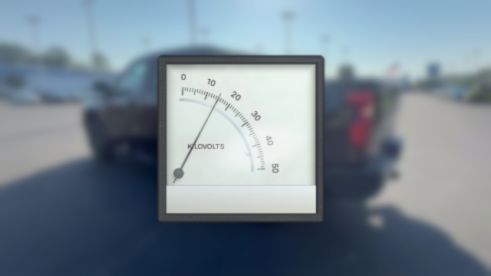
value=15 unit=kV
